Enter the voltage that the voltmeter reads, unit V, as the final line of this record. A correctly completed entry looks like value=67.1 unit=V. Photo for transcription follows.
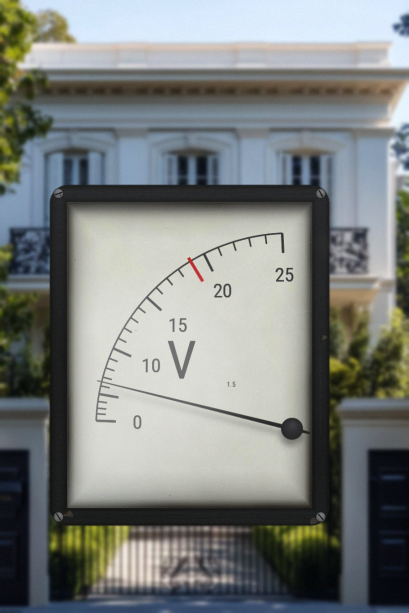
value=6.5 unit=V
